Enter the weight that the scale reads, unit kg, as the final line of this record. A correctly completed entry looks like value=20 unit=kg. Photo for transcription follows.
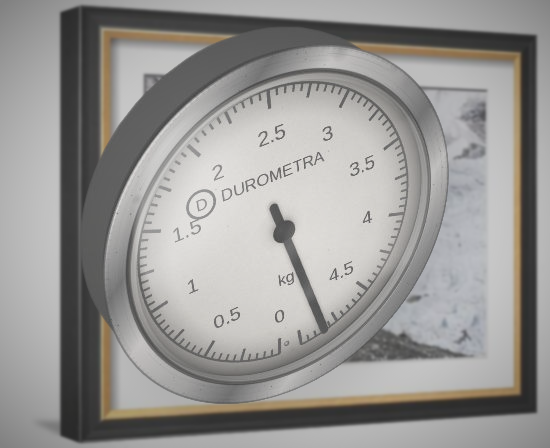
value=4.85 unit=kg
